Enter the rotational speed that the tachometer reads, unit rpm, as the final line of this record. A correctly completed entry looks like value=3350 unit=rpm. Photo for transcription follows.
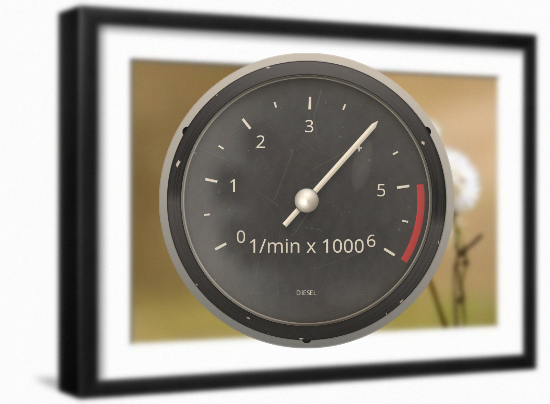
value=4000 unit=rpm
